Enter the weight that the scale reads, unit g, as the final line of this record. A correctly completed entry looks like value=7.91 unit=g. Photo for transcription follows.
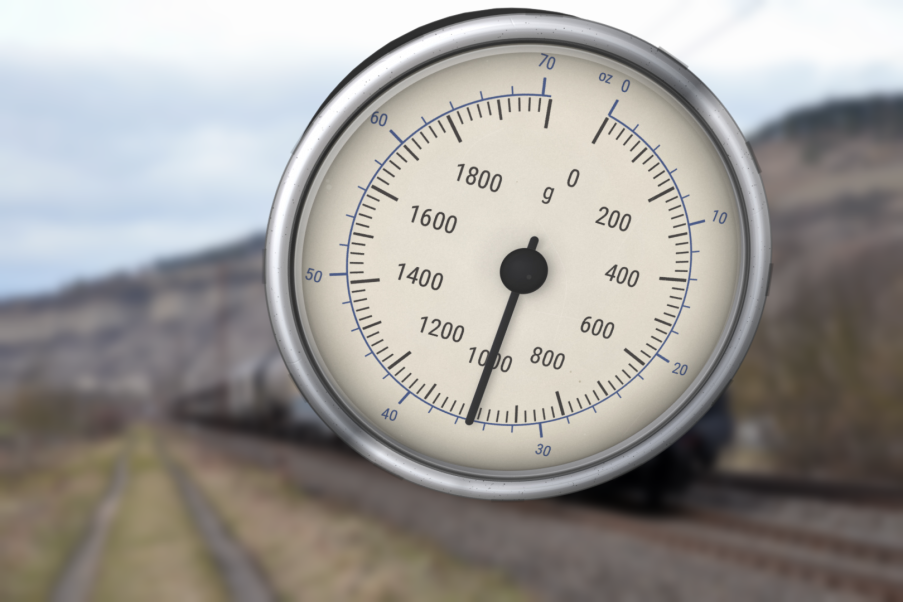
value=1000 unit=g
